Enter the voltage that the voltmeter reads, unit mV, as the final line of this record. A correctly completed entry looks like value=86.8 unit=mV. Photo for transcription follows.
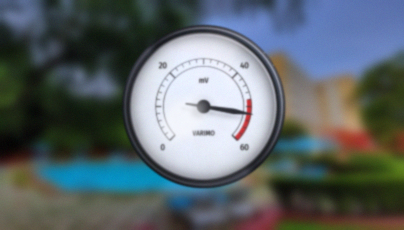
value=52 unit=mV
